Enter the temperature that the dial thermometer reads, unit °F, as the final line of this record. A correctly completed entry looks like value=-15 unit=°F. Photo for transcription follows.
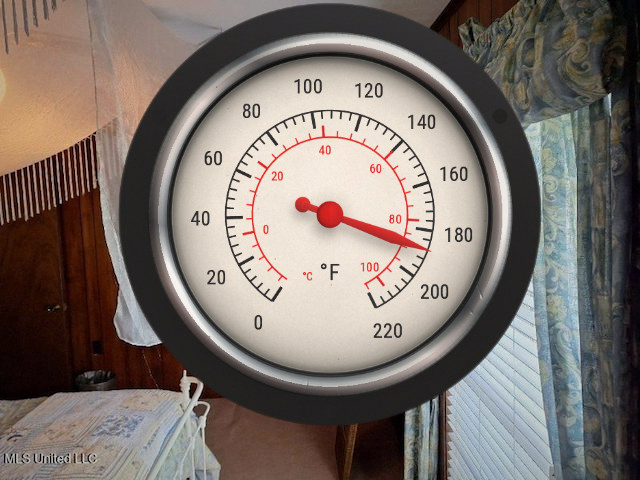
value=188 unit=°F
